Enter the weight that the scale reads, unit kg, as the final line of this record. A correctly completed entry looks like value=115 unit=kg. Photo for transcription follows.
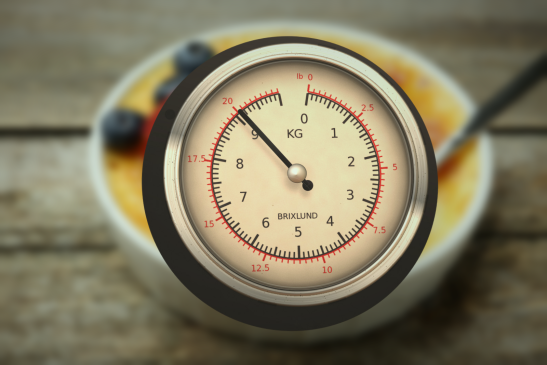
value=9.1 unit=kg
